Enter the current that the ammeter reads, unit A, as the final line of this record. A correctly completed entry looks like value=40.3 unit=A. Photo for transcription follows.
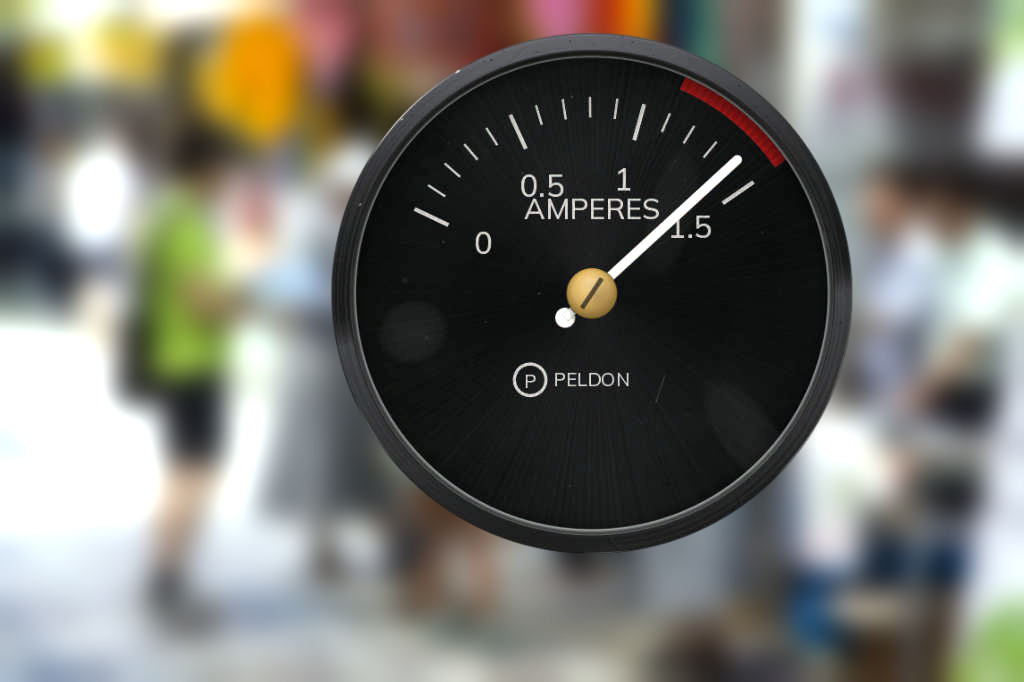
value=1.4 unit=A
